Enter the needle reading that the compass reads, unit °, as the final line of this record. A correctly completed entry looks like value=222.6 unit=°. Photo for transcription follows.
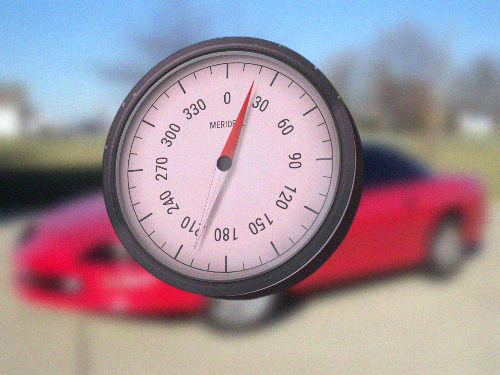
value=20 unit=°
